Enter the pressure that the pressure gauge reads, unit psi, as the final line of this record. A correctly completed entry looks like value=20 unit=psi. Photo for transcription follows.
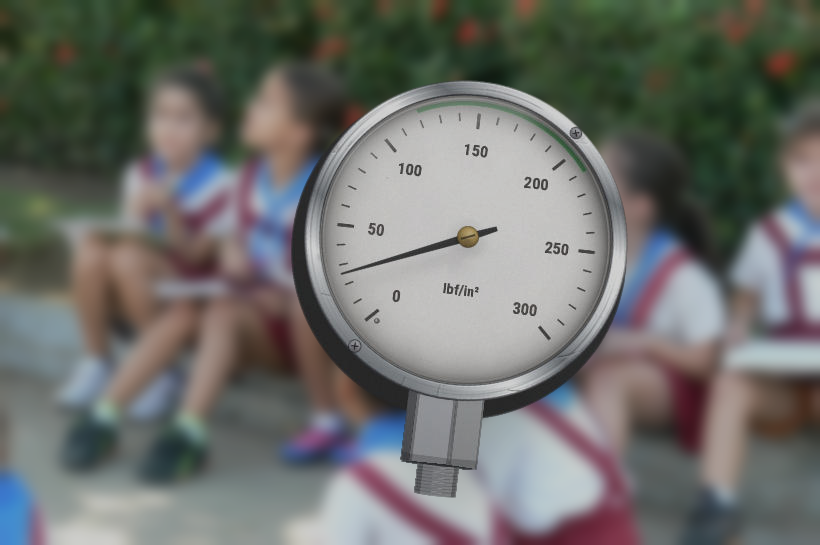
value=25 unit=psi
